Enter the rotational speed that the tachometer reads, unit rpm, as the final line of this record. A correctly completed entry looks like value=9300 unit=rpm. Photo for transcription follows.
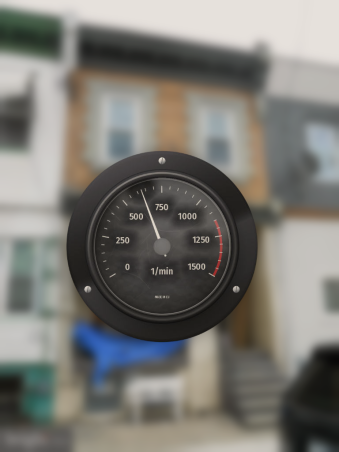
value=625 unit=rpm
